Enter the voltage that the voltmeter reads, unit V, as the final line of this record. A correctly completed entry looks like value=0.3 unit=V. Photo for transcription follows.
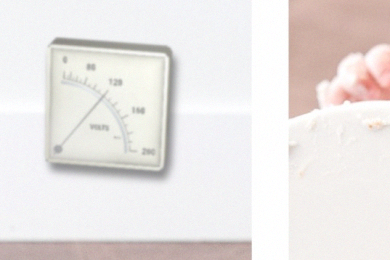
value=120 unit=V
